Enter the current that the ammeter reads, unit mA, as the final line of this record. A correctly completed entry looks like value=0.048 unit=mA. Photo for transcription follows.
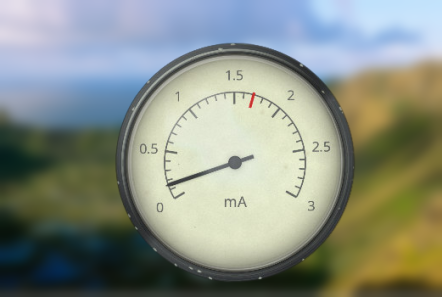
value=0.15 unit=mA
